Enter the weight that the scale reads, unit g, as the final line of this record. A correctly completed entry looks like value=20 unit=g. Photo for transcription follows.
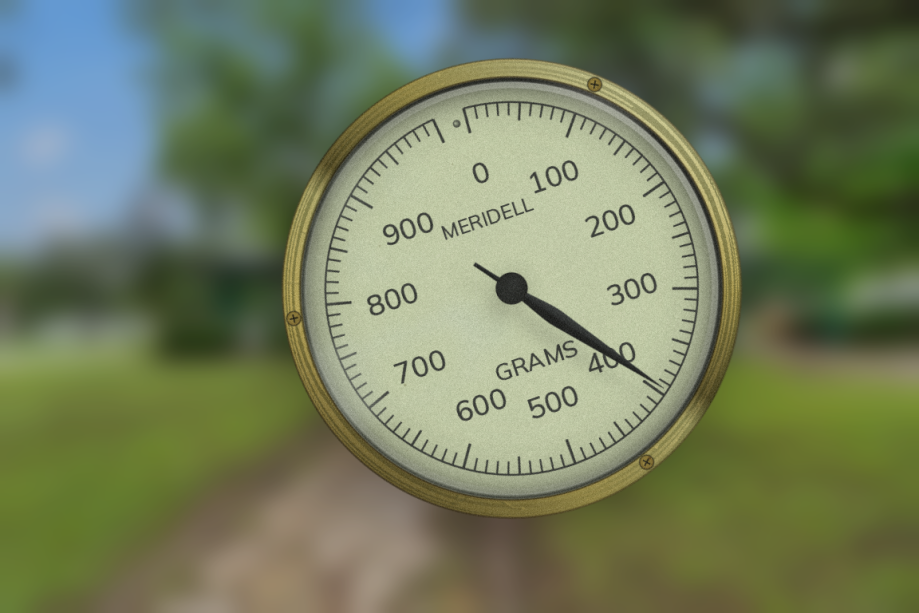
value=395 unit=g
